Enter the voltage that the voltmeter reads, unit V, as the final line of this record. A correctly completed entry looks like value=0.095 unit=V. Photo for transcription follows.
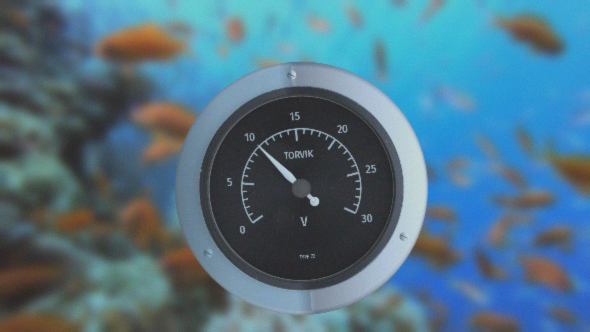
value=10 unit=V
